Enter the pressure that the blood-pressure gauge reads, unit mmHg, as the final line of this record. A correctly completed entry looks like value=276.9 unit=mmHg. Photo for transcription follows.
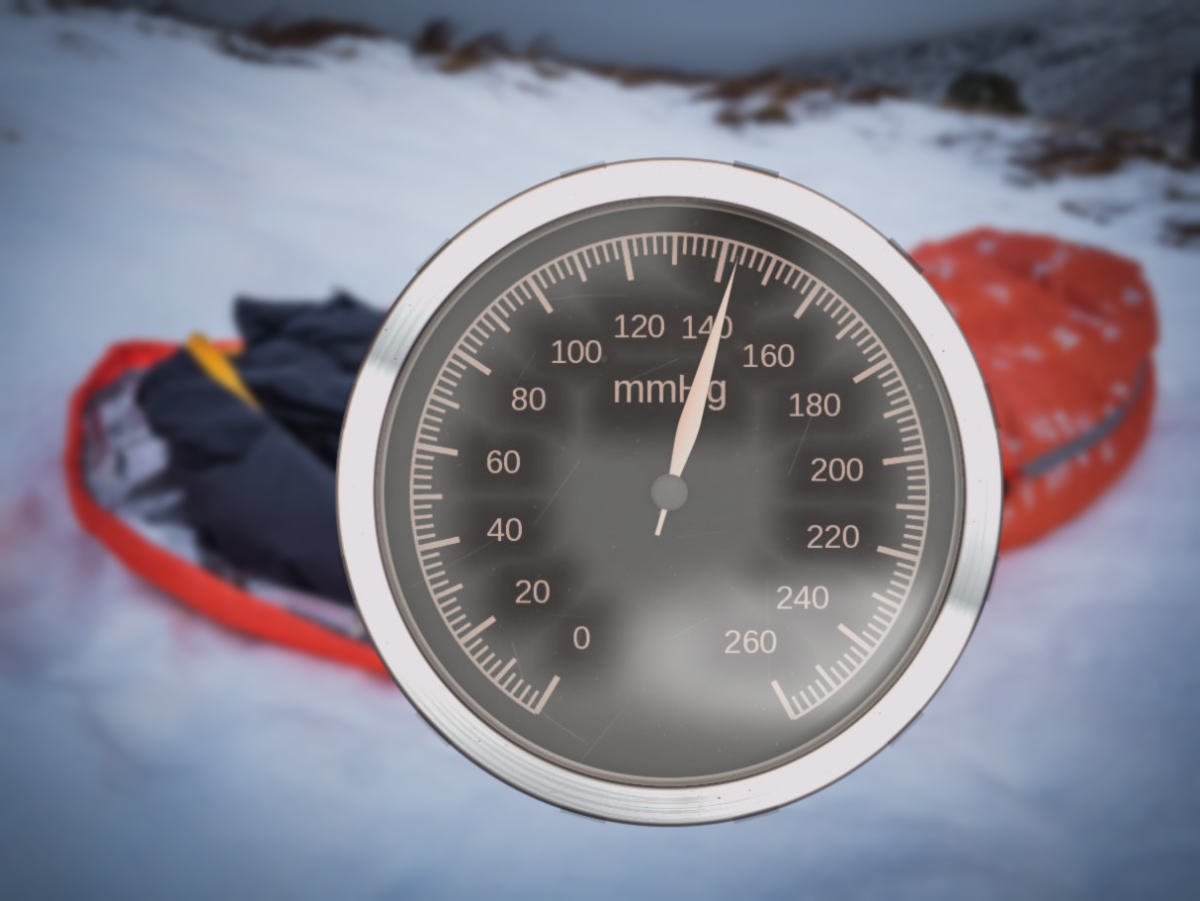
value=143 unit=mmHg
